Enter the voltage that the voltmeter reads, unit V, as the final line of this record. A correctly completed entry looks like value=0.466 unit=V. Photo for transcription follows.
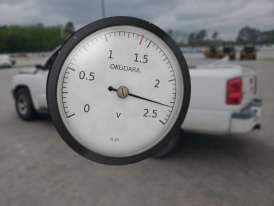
value=2.3 unit=V
